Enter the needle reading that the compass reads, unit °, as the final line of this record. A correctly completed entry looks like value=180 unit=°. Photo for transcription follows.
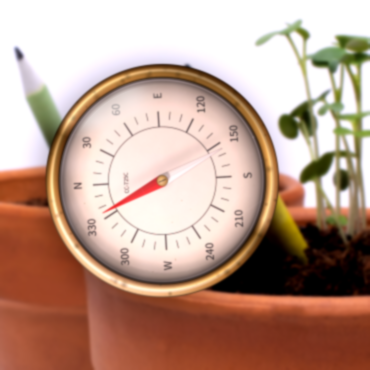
value=335 unit=°
